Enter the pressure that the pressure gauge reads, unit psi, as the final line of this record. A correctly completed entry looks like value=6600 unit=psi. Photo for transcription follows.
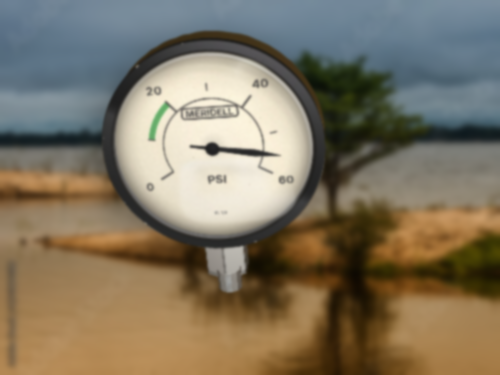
value=55 unit=psi
